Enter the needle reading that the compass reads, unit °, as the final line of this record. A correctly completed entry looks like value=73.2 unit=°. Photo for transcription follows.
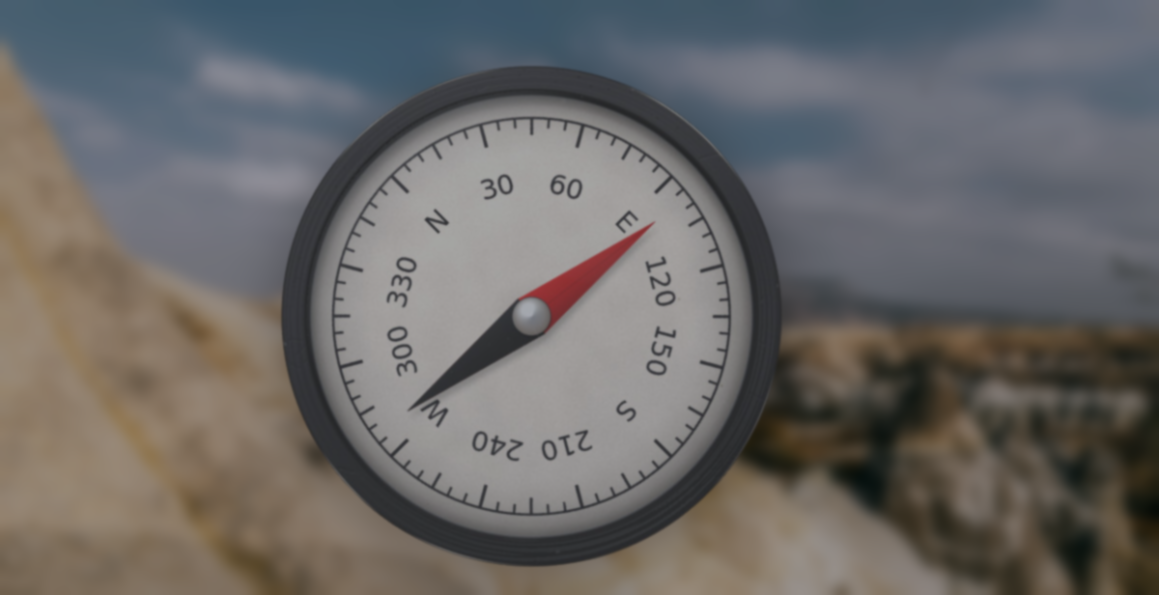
value=97.5 unit=°
